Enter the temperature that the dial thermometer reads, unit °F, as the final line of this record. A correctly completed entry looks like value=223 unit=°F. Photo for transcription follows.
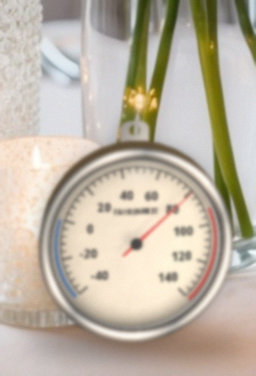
value=80 unit=°F
